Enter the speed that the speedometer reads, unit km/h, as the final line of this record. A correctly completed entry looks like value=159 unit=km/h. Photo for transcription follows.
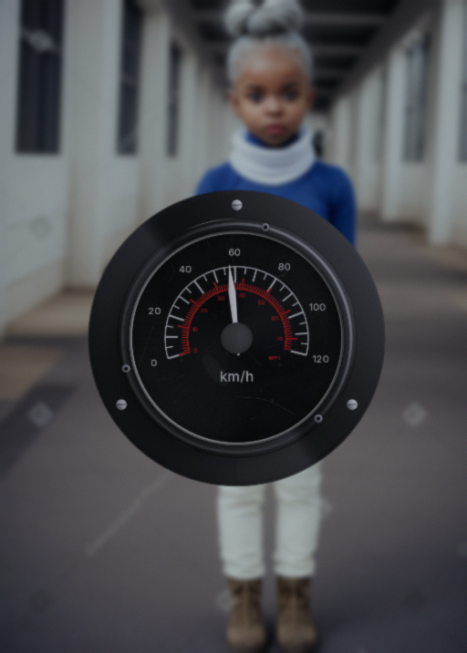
value=57.5 unit=km/h
